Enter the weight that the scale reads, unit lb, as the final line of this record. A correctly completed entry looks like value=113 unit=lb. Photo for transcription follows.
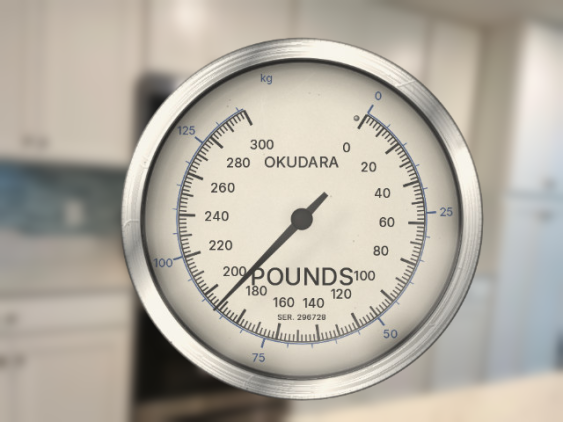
value=192 unit=lb
